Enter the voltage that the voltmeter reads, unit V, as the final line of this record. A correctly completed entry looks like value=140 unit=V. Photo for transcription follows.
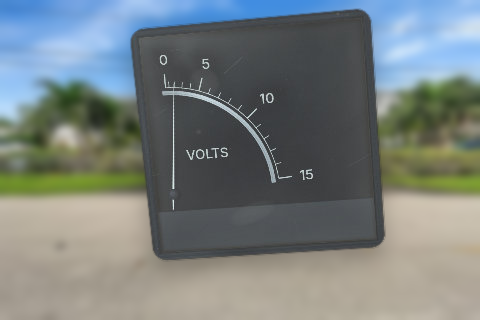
value=2 unit=V
